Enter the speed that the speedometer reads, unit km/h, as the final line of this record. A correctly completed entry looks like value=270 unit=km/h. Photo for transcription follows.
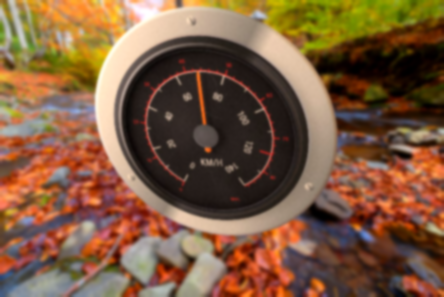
value=70 unit=km/h
